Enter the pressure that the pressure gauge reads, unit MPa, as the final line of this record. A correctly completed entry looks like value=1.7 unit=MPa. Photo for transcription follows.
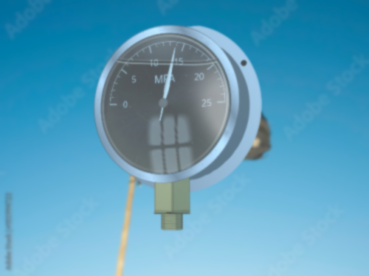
value=14 unit=MPa
